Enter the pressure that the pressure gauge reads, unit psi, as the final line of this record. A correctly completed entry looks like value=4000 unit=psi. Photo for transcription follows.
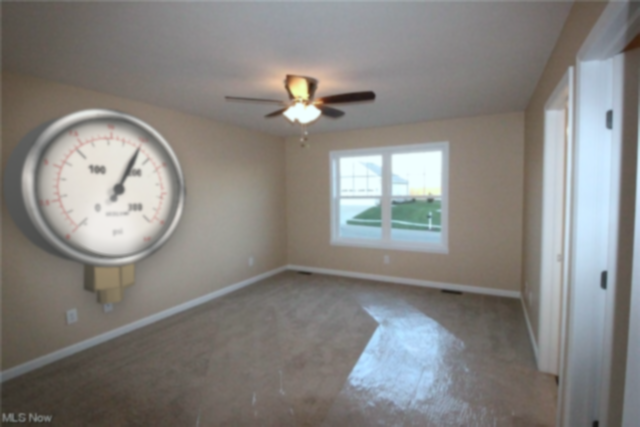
value=180 unit=psi
